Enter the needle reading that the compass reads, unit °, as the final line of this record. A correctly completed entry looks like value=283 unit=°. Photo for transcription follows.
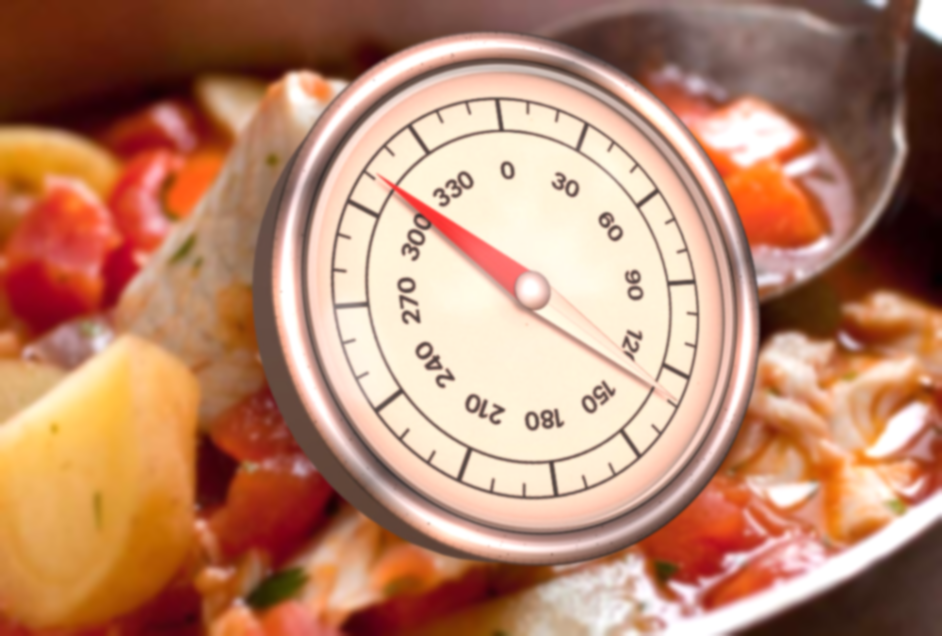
value=310 unit=°
